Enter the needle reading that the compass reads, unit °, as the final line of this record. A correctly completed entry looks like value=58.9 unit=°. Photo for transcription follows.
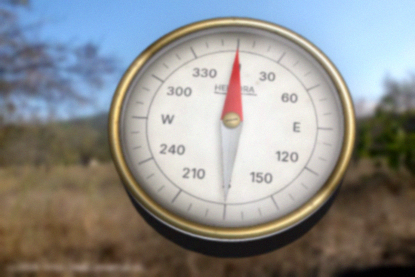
value=0 unit=°
